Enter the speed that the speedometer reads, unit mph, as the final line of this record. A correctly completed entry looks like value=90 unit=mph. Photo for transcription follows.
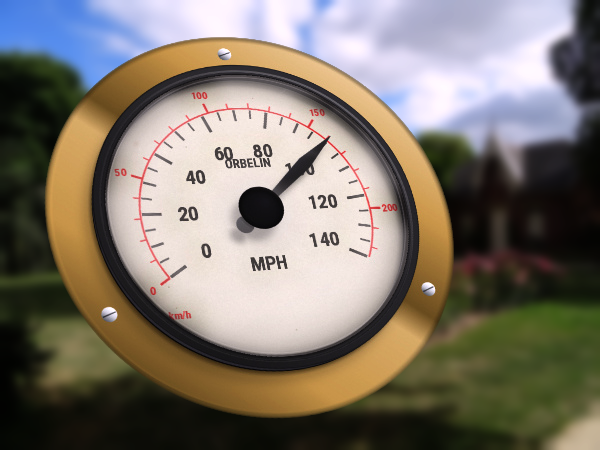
value=100 unit=mph
